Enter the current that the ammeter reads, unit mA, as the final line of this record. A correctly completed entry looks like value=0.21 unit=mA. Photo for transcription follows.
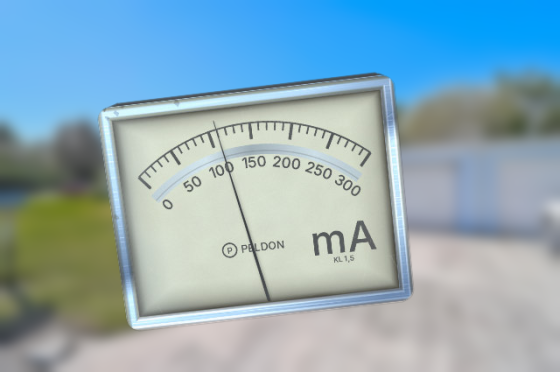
value=110 unit=mA
